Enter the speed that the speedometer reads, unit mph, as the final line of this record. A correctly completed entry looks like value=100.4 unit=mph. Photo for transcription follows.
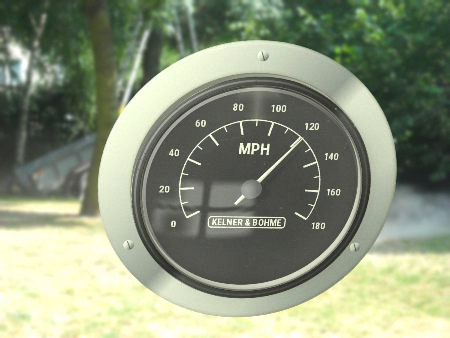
value=120 unit=mph
